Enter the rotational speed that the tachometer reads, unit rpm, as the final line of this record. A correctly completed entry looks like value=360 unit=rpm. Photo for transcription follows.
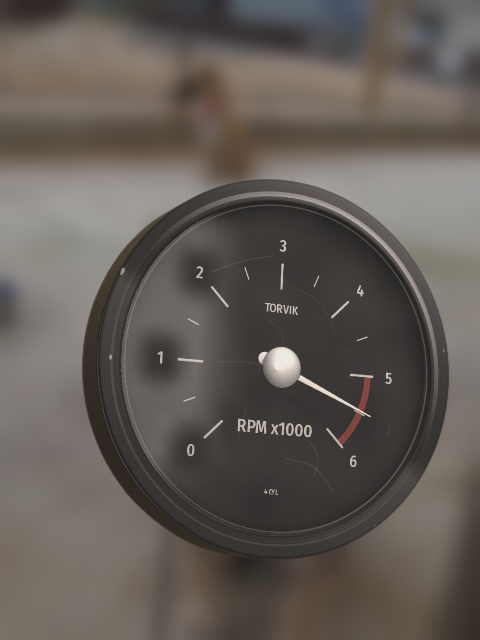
value=5500 unit=rpm
